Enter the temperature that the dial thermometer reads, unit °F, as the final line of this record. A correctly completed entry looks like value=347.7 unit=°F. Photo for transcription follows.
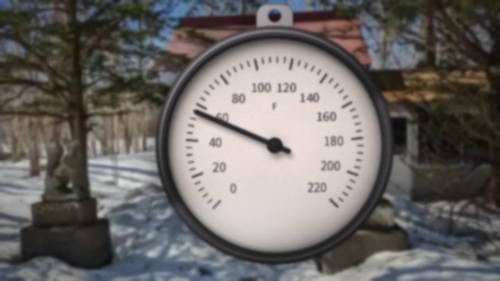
value=56 unit=°F
